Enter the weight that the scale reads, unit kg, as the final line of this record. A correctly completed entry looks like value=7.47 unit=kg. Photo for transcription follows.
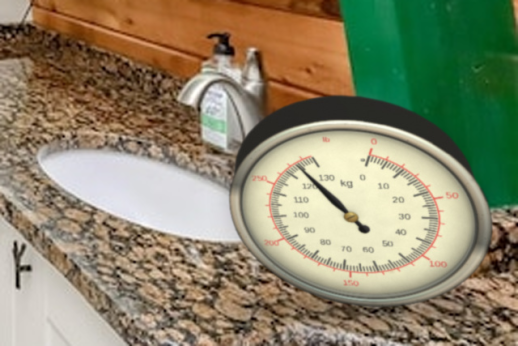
value=125 unit=kg
